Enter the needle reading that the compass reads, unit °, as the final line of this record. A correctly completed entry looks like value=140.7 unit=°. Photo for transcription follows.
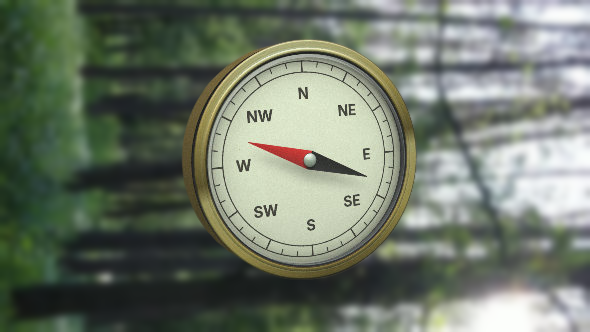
value=290 unit=°
